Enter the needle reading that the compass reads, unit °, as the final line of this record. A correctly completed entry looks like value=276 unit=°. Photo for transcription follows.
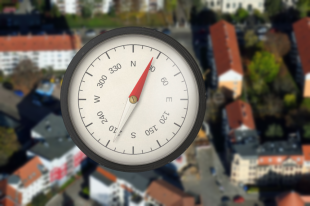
value=25 unit=°
